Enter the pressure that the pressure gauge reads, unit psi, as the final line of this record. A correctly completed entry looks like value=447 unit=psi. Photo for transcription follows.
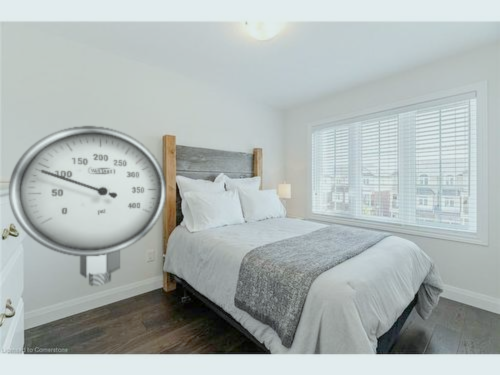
value=90 unit=psi
